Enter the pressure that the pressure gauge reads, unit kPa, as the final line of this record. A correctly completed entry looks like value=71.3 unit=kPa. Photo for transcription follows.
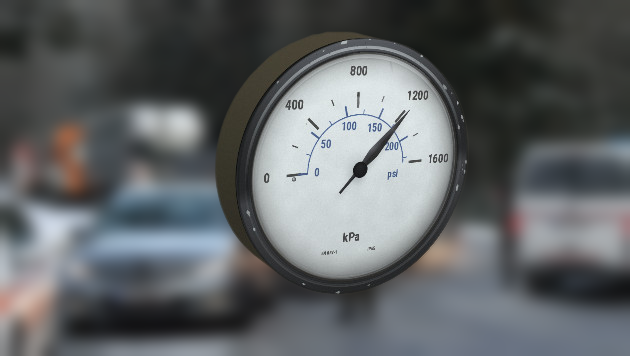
value=1200 unit=kPa
